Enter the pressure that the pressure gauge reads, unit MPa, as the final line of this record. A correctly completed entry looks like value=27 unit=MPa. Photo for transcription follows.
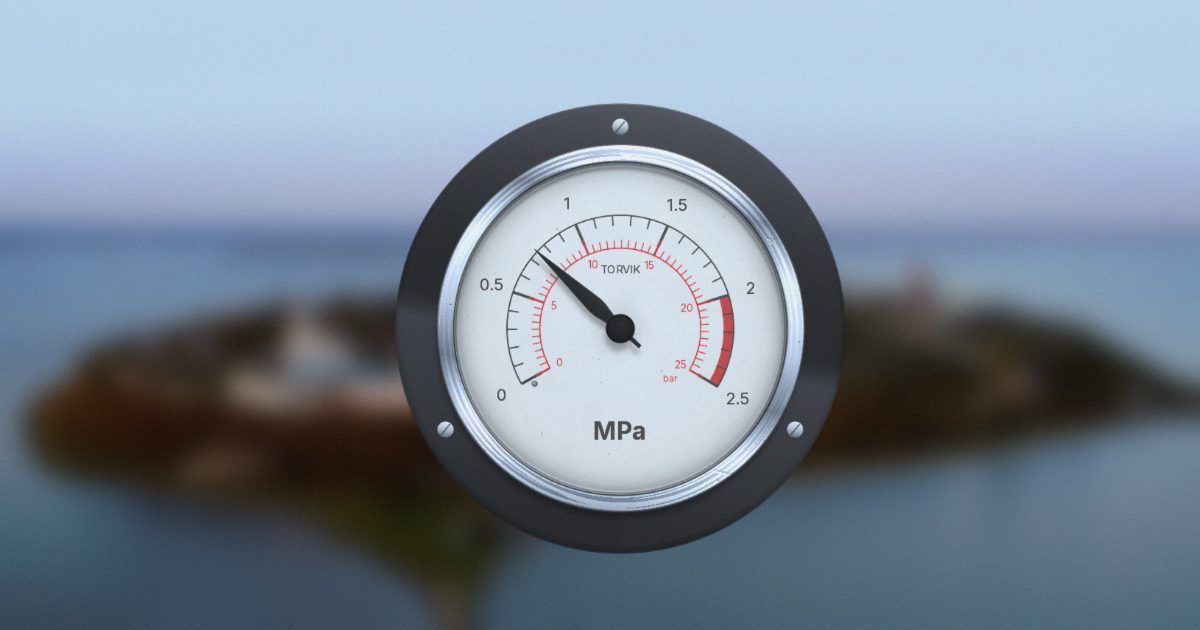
value=0.75 unit=MPa
